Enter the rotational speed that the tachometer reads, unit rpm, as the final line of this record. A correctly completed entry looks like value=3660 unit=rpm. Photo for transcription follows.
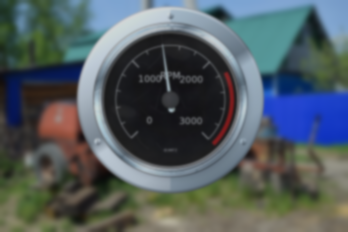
value=1400 unit=rpm
